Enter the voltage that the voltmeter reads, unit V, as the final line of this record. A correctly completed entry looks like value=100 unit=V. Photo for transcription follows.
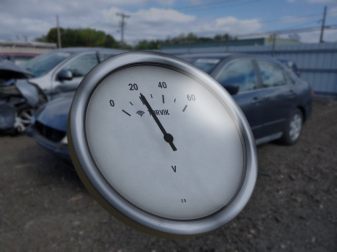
value=20 unit=V
